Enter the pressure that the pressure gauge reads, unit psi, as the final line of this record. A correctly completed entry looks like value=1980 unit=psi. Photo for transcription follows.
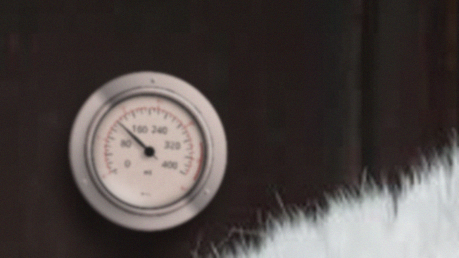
value=120 unit=psi
